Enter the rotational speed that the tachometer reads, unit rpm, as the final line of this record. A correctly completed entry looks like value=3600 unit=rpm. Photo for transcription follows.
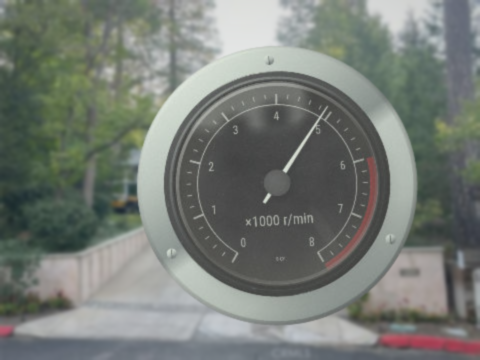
value=4900 unit=rpm
